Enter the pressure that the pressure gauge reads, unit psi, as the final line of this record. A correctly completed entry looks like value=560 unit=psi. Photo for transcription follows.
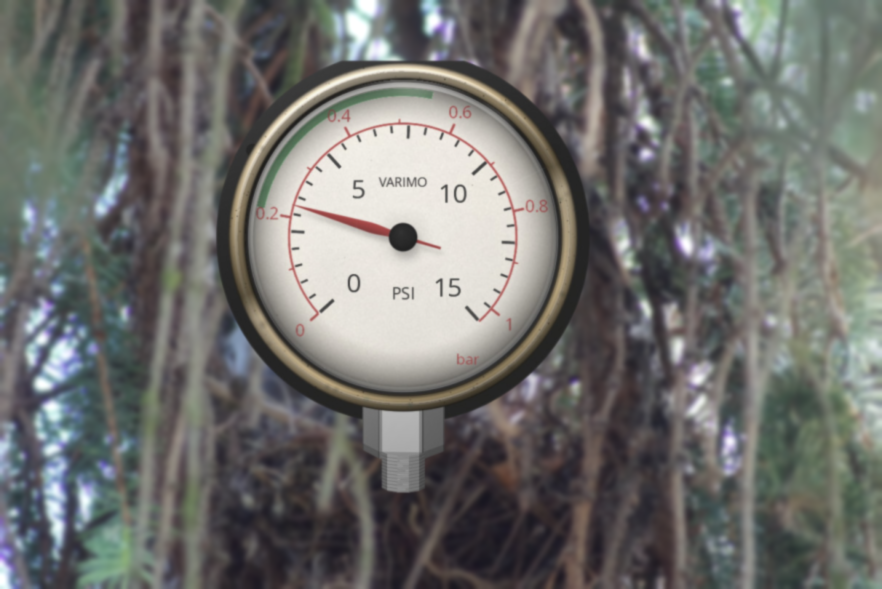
value=3.25 unit=psi
